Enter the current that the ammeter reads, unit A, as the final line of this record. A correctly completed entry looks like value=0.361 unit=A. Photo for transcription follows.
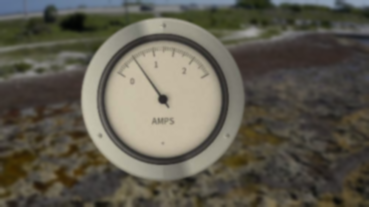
value=0.5 unit=A
